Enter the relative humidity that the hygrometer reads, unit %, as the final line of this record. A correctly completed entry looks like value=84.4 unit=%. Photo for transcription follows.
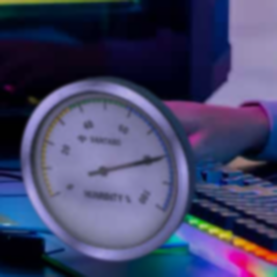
value=80 unit=%
